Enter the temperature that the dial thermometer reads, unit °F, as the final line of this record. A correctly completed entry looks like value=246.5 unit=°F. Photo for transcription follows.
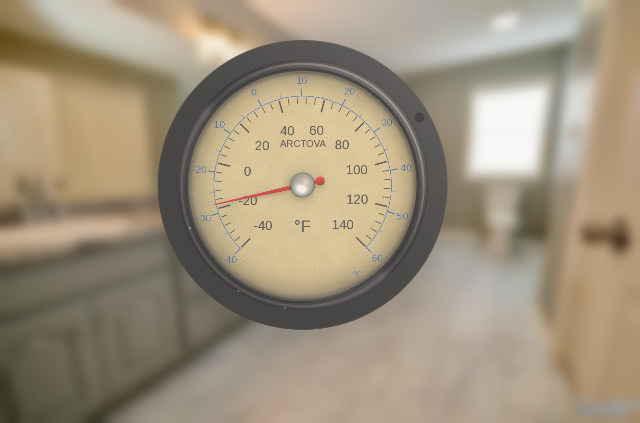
value=-18 unit=°F
